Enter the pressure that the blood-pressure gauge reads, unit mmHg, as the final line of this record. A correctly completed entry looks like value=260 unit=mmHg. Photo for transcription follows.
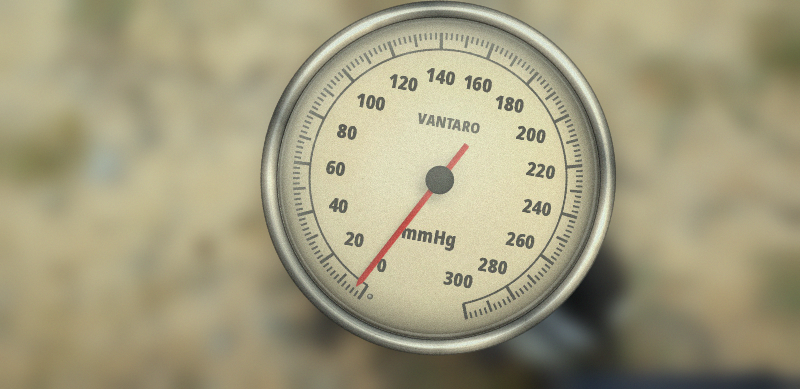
value=4 unit=mmHg
